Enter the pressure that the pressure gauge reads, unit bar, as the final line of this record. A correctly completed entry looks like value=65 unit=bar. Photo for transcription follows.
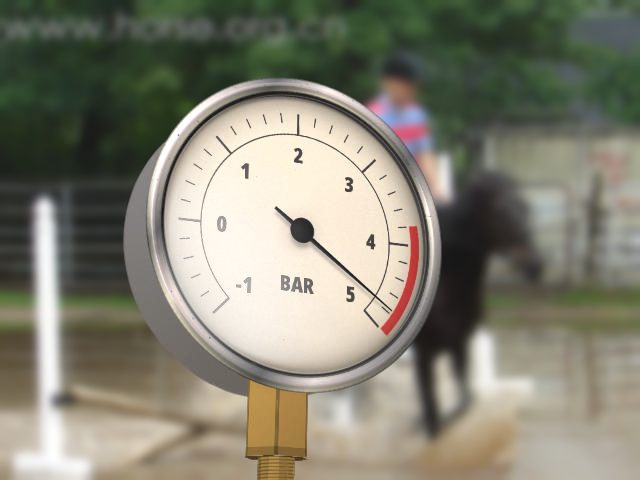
value=4.8 unit=bar
